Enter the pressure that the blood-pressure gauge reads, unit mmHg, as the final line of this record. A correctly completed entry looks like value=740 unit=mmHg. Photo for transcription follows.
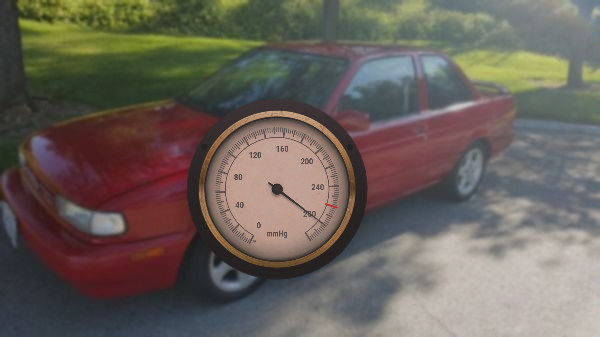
value=280 unit=mmHg
